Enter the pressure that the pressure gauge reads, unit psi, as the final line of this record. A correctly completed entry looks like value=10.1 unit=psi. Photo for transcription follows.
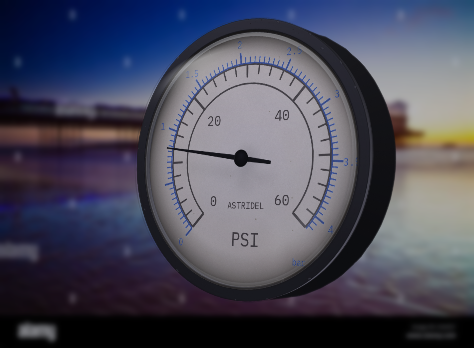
value=12 unit=psi
